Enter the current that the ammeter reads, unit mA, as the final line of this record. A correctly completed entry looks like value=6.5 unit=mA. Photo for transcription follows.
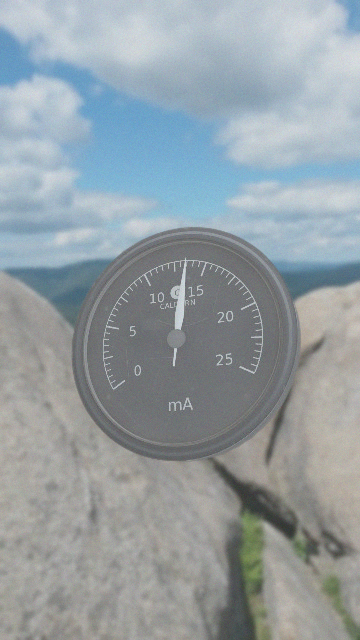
value=13.5 unit=mA
